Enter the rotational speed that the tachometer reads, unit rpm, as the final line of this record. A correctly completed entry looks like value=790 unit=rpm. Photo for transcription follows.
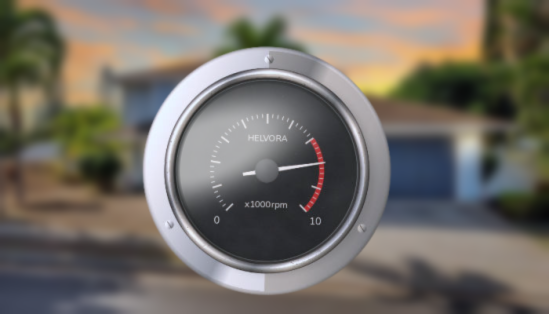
value=8000 unit=rpm
